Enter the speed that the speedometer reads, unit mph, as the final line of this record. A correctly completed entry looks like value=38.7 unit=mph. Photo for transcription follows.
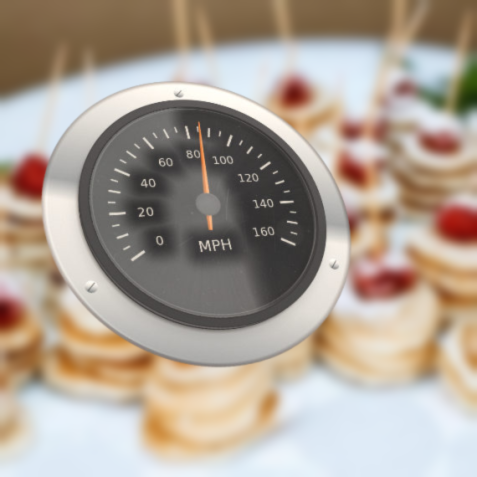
value=85 unit=mph
